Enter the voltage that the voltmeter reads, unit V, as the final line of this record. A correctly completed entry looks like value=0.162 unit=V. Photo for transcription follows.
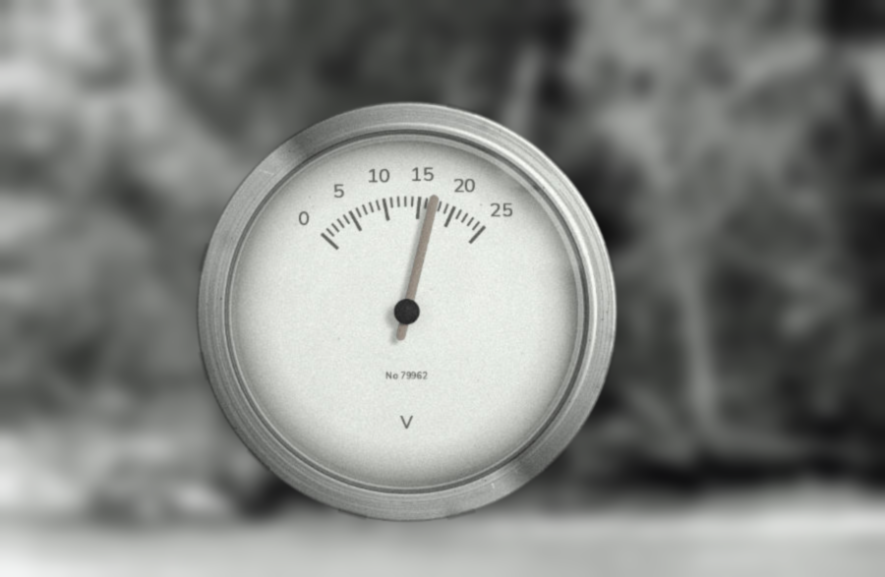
value=17 unit=V
